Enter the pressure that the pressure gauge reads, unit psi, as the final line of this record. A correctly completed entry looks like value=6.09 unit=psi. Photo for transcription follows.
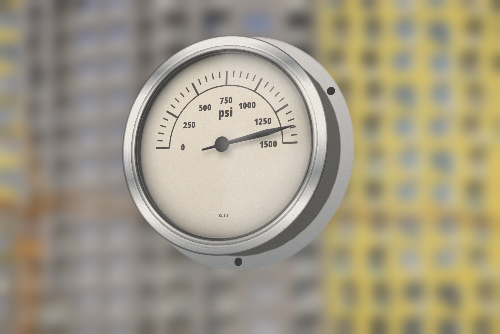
value=1400 unit=psi
